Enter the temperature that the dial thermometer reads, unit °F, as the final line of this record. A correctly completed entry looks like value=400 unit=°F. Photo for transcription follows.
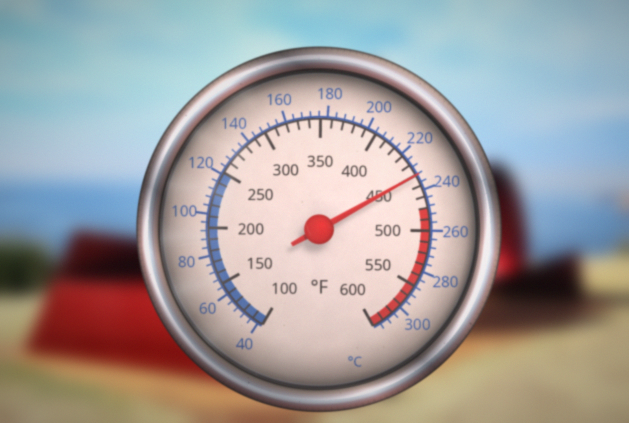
value=450 unit=°F
